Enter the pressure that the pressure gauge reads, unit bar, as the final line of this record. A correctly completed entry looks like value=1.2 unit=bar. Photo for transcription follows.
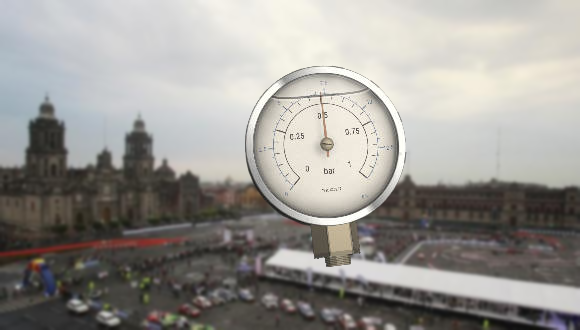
value=0.5 unit=bar
